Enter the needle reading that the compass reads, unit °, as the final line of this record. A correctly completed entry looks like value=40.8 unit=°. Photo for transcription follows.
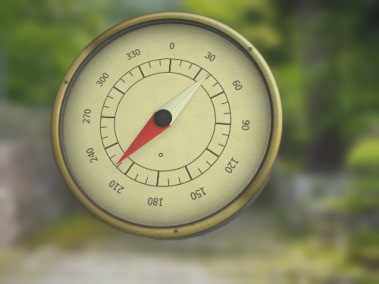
value=220 unit=°
